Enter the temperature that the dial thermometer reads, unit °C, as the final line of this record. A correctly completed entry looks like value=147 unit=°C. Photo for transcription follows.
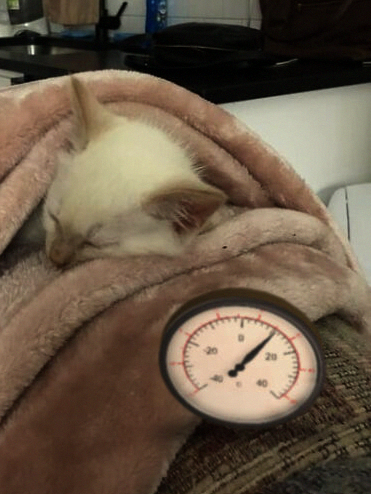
value=10 unit=°C
